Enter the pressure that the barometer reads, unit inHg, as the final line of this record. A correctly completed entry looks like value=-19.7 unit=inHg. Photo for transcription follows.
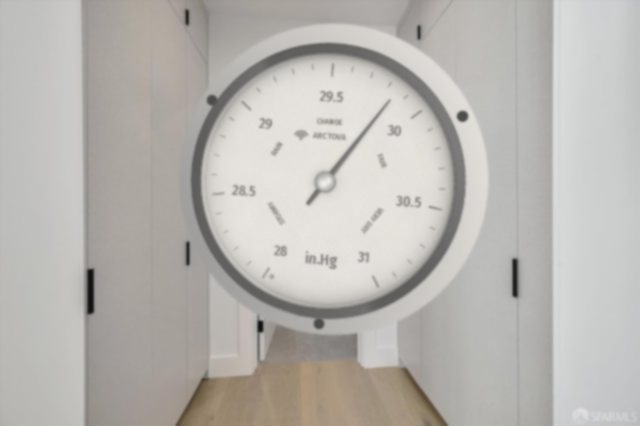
value=29.85 unit=inHg
